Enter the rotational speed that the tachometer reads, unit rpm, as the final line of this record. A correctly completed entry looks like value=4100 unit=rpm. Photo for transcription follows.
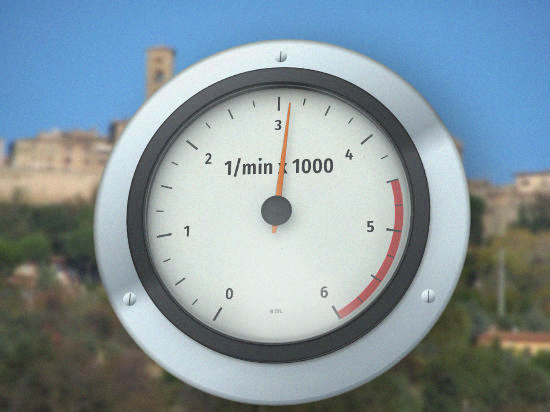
value=3125 unit=rpm
